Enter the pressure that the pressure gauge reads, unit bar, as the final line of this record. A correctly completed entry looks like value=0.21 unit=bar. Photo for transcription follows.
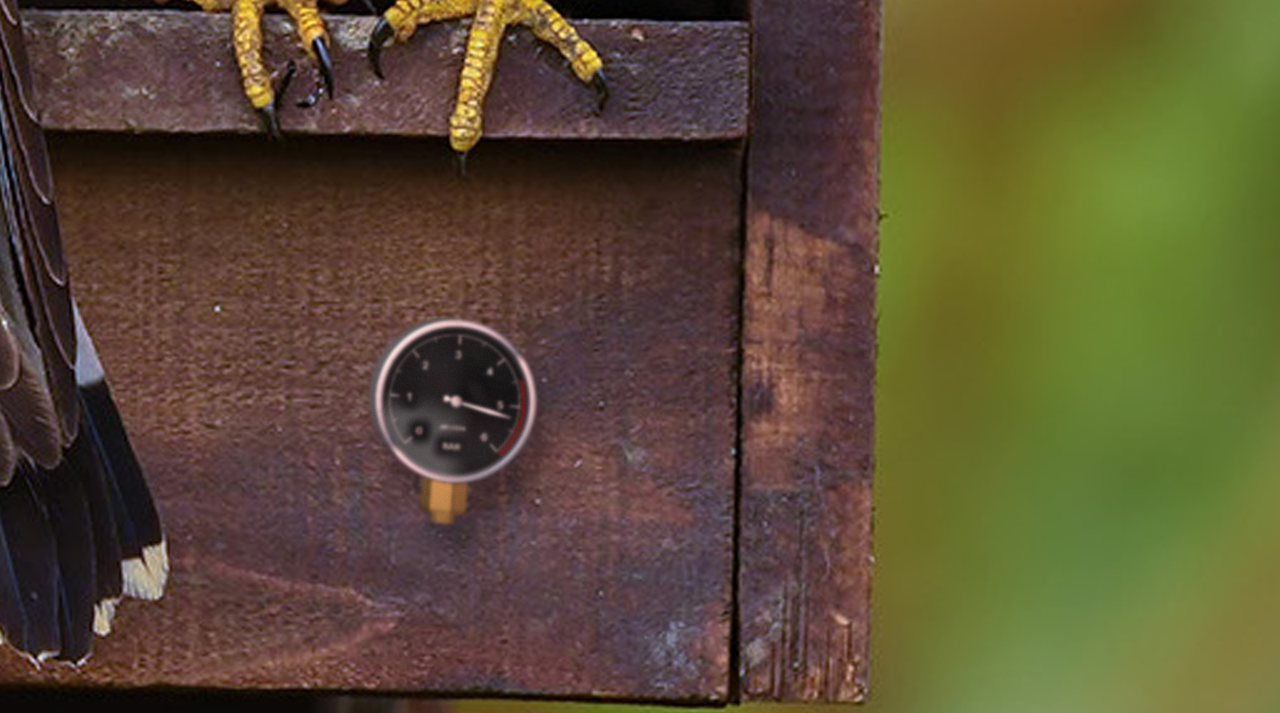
value=5.25 unit=bar
